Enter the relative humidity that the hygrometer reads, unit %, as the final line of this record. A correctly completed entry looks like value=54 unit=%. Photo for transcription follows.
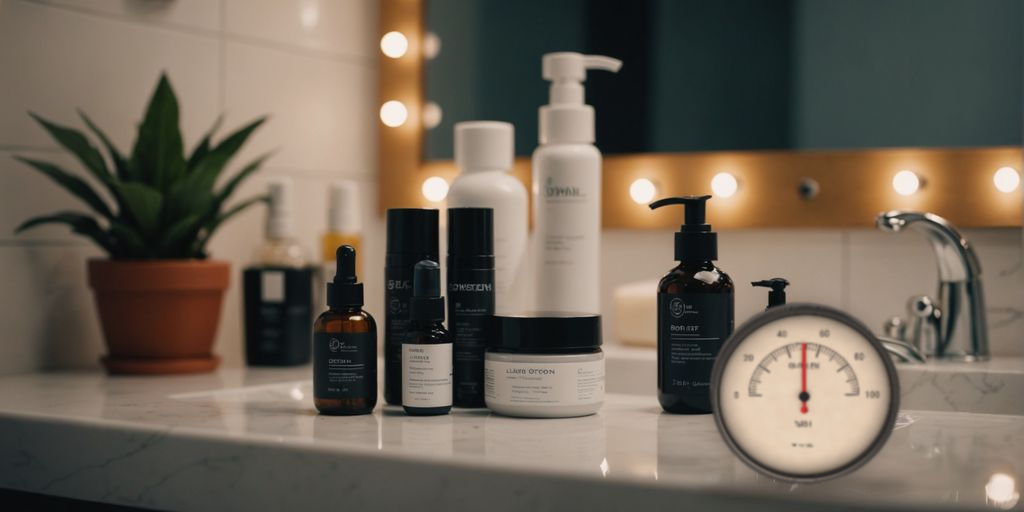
value=50 unit=%
